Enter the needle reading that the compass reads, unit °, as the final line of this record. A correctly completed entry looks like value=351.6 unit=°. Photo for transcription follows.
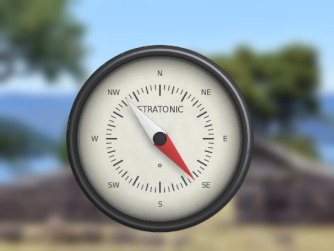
value=140 unit=°
